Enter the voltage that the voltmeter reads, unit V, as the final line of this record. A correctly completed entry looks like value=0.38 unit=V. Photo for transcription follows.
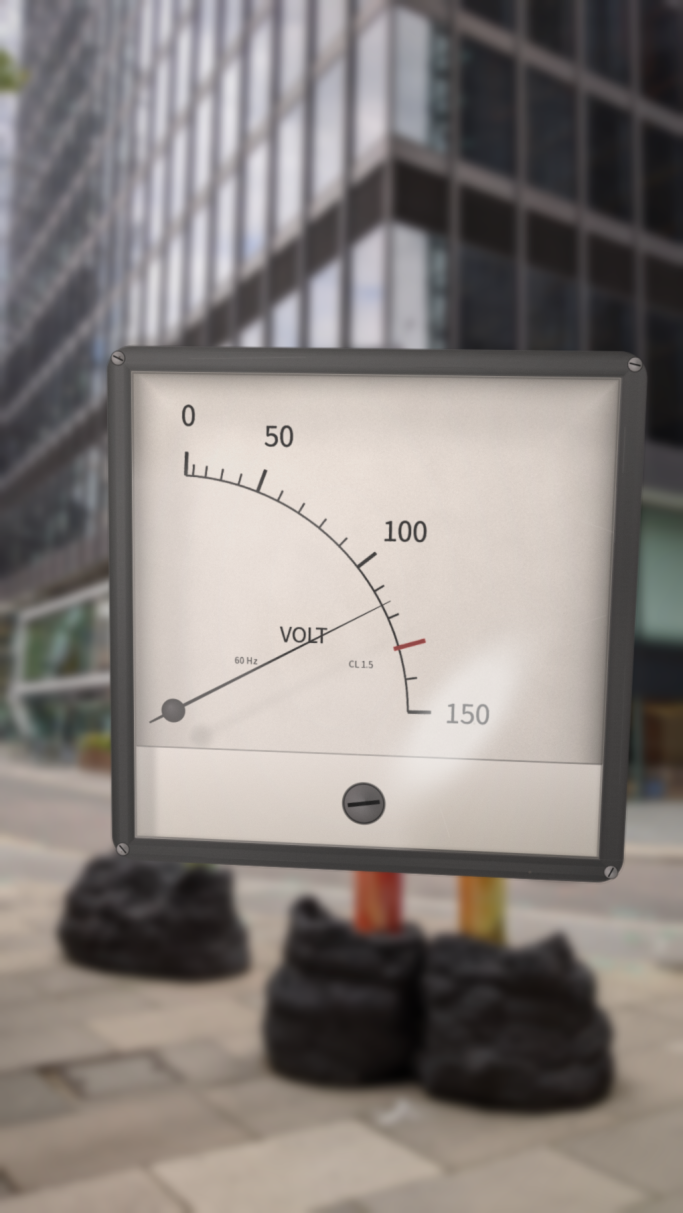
value=115 unit=V
